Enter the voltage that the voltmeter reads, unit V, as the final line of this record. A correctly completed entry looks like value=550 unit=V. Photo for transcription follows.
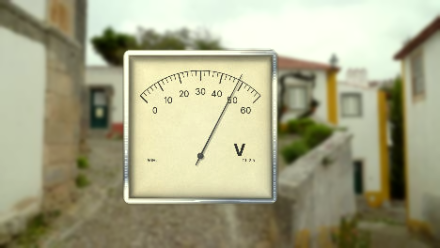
value=48 unit=V
